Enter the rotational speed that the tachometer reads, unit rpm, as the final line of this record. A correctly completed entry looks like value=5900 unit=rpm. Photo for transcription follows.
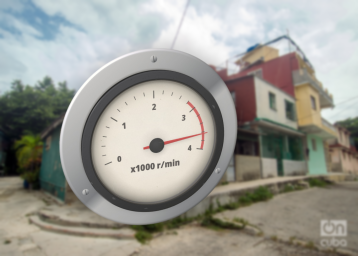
value=3600 unit=rpm
